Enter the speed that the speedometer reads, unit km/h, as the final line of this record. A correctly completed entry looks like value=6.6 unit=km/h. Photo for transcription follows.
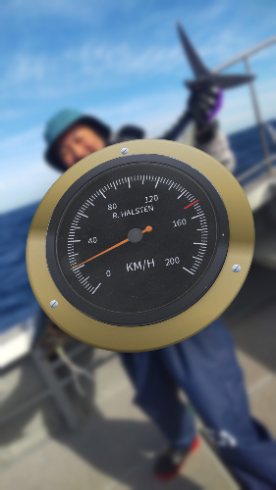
value=20 unit=km/h
